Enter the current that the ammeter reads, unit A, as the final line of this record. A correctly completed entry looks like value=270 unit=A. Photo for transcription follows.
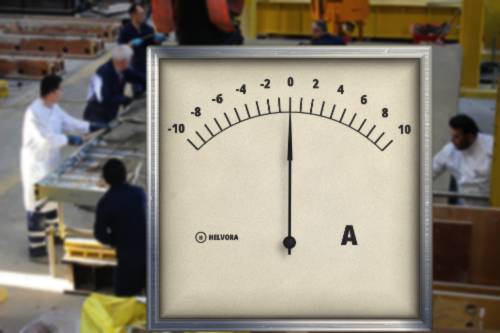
value=0 unit=A
